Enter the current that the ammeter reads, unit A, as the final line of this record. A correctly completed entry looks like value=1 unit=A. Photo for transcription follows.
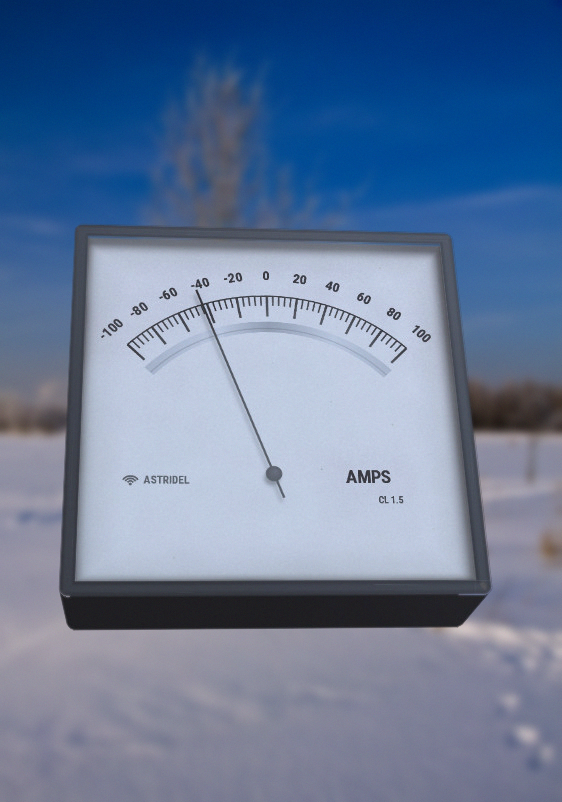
value=-44 unit=A
